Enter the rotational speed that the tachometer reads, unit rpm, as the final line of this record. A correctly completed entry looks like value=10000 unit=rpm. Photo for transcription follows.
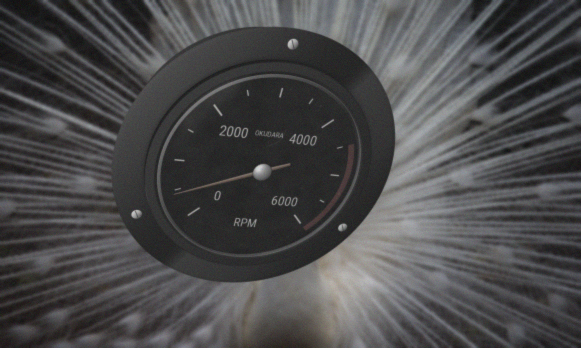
value=500 unit=rpm
